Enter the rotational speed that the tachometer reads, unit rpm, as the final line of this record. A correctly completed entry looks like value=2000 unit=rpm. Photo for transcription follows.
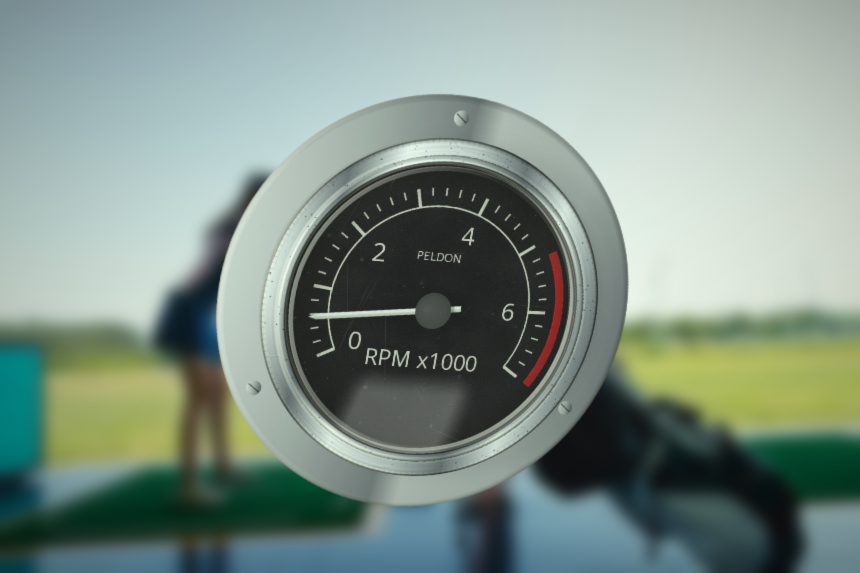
value=600 unit=rpm
